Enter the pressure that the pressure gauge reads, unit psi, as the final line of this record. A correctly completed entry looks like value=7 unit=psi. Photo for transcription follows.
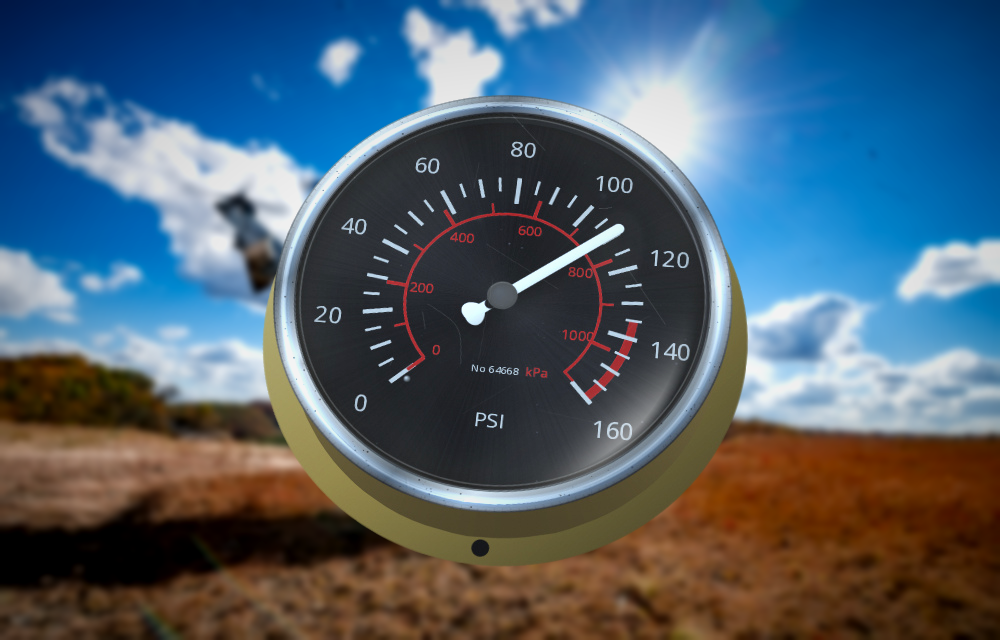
value=110 unit=psi
